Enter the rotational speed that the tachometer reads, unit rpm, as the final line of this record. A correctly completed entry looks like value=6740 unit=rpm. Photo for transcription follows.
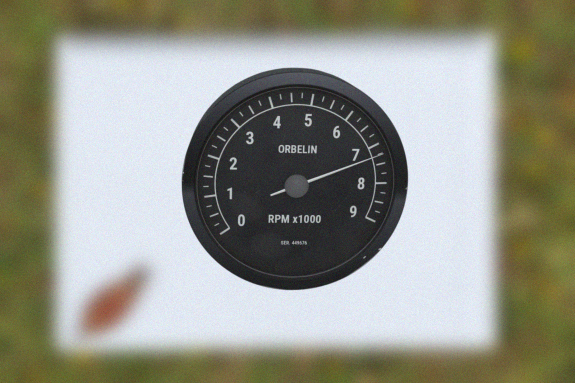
value=7250 unit=rpm
